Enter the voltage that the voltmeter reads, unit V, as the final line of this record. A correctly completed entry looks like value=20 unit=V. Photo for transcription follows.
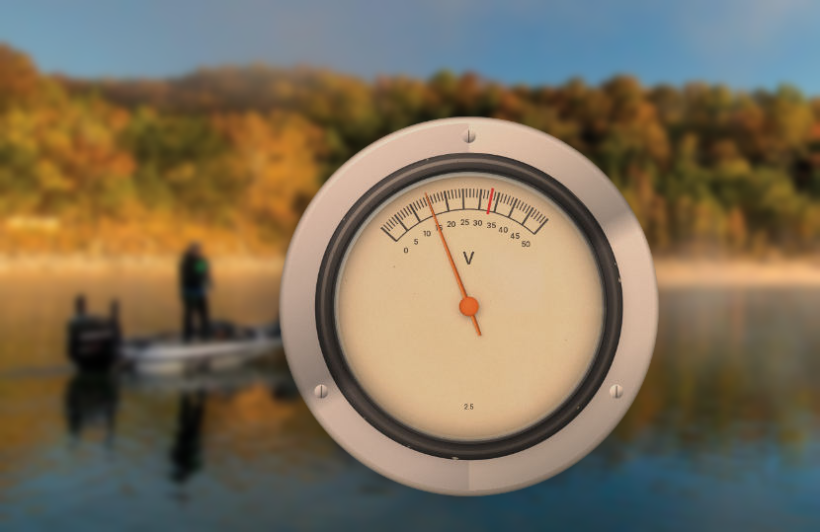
value=15 unit=V
